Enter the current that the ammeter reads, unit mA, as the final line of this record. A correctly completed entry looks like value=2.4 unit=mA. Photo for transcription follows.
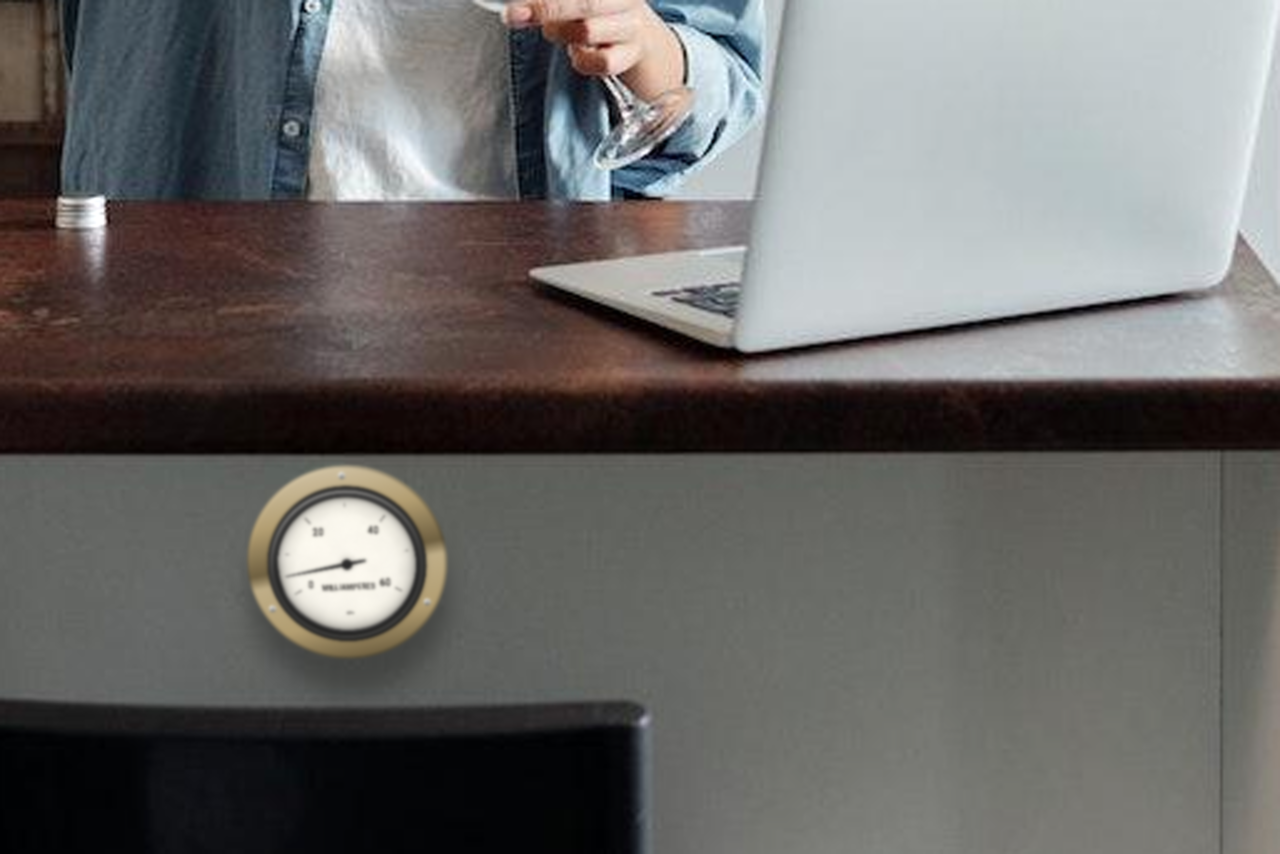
value=5 unit=mA
